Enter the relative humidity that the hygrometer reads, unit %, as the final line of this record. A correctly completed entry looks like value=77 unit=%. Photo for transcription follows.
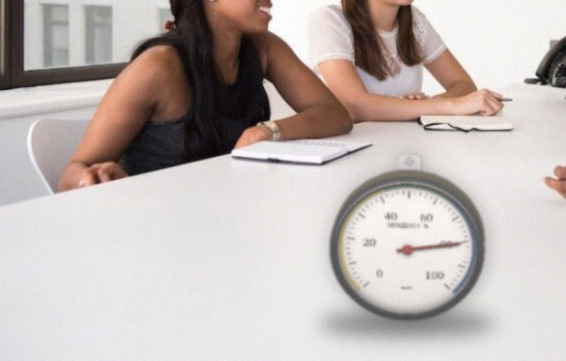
value=80 unit=%
